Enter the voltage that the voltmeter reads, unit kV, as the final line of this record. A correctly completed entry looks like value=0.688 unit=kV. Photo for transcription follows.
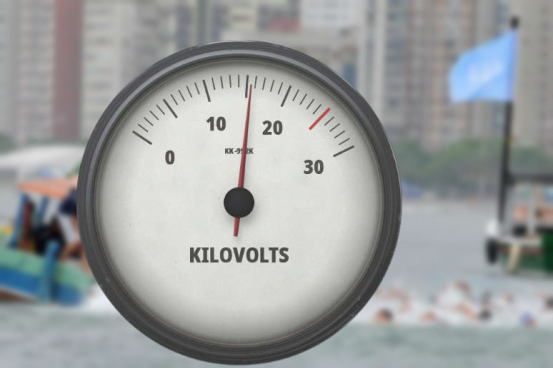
value=15.5 unit=kV
